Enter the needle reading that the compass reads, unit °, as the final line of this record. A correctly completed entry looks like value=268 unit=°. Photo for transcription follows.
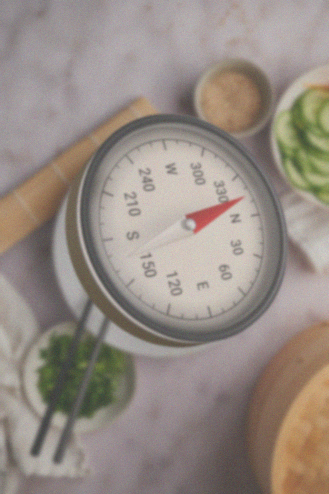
value=345 unit=°
